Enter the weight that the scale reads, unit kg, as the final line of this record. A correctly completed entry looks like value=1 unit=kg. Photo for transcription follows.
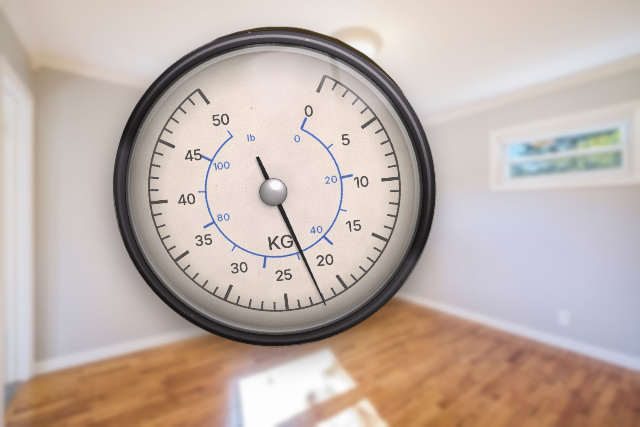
value=22 unit=kg
